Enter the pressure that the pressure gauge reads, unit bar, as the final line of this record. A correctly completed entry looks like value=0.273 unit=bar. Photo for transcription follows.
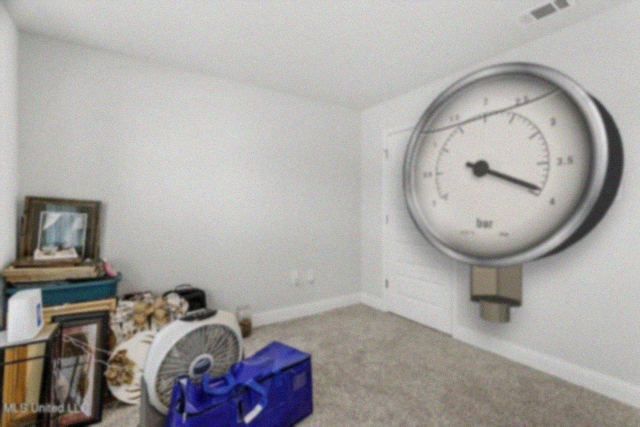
value=3.9 unit=bar
